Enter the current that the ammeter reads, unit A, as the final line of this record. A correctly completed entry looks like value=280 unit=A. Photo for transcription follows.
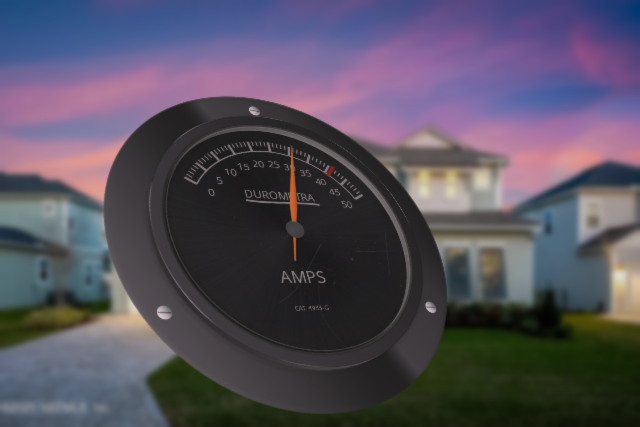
value=30 unit=A
